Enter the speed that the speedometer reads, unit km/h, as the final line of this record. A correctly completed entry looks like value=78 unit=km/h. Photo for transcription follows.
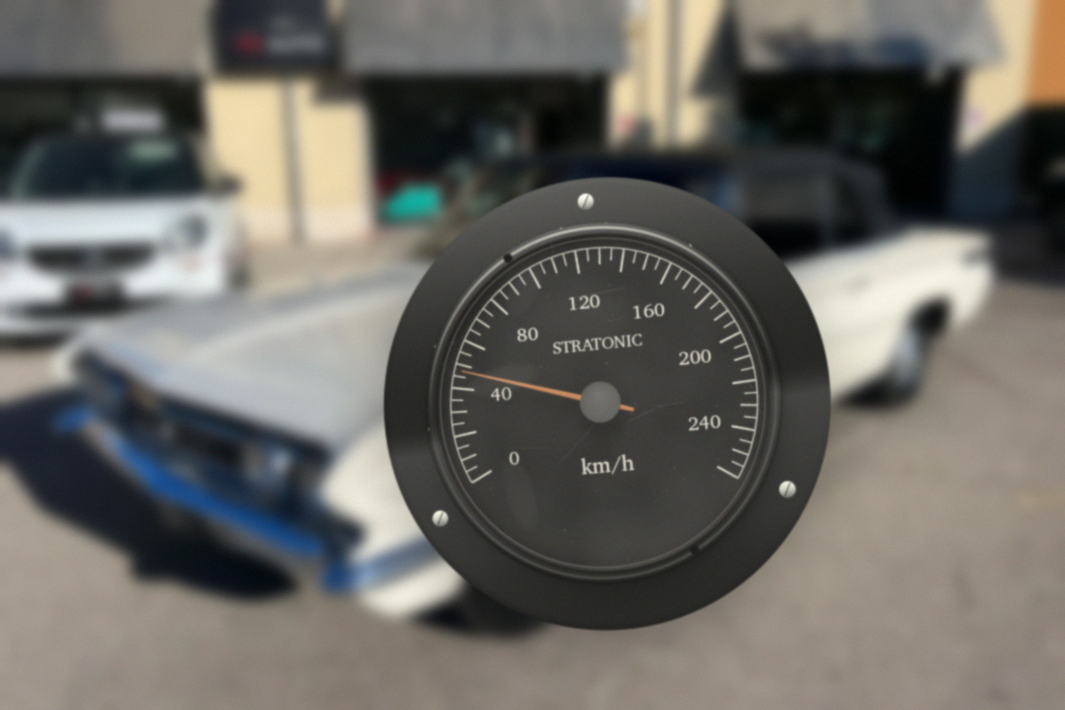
value=47.5 unit=km/h
